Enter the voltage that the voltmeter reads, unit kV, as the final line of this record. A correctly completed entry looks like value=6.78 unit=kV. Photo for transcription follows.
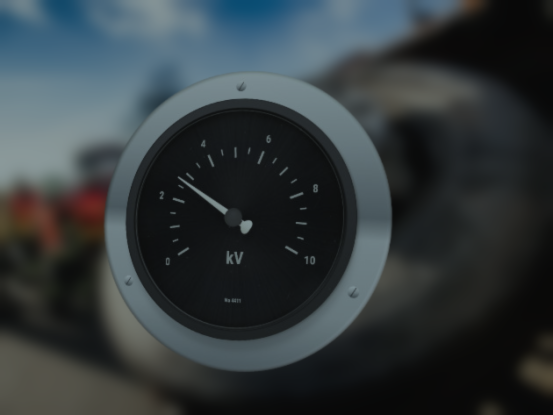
value=2.75 unit=kV
